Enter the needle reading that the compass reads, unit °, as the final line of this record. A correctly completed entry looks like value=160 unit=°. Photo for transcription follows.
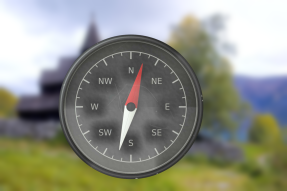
value=15 unit=°
